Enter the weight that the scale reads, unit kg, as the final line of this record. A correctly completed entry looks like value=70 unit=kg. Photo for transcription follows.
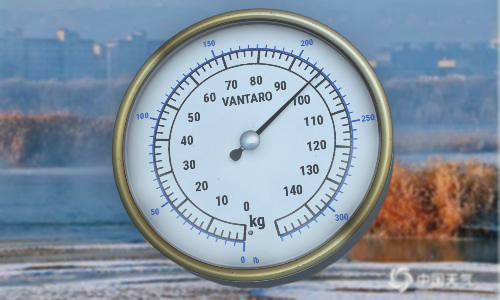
value=98 unit=kg
